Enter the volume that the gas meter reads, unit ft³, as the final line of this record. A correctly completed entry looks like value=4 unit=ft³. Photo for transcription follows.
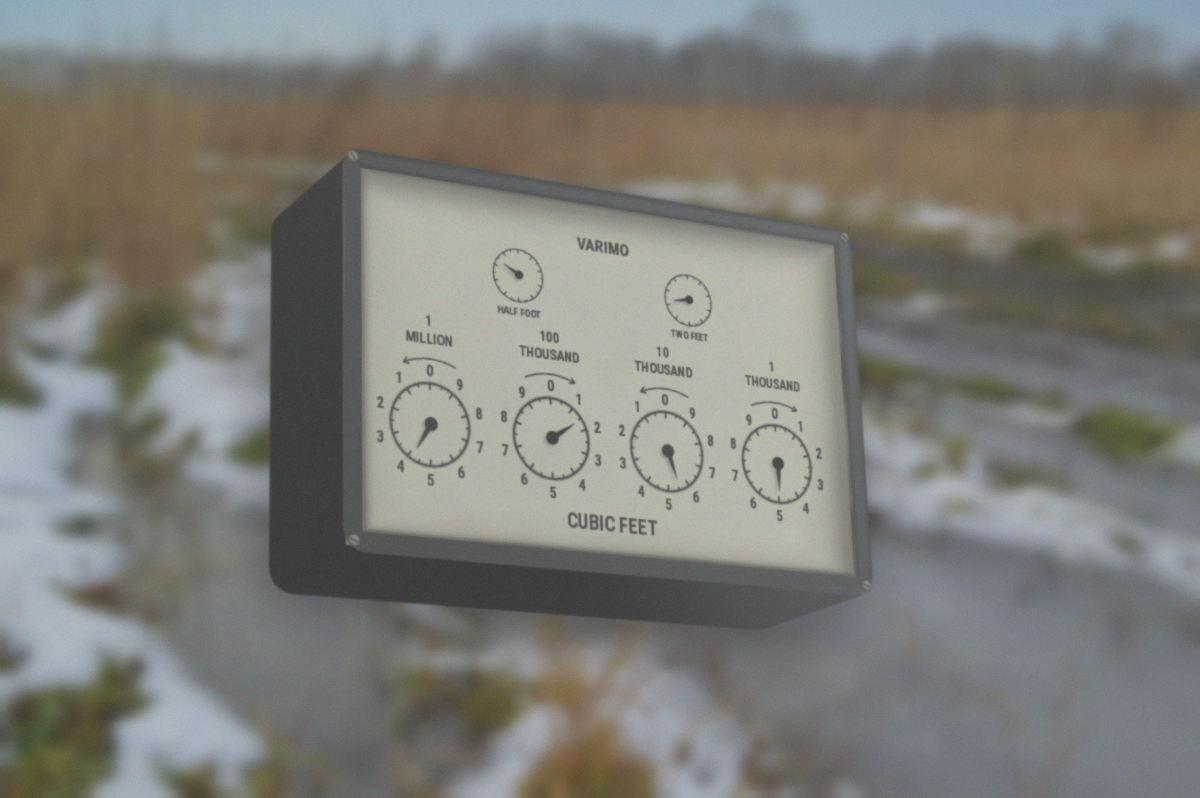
value=415500 unit=ft³
